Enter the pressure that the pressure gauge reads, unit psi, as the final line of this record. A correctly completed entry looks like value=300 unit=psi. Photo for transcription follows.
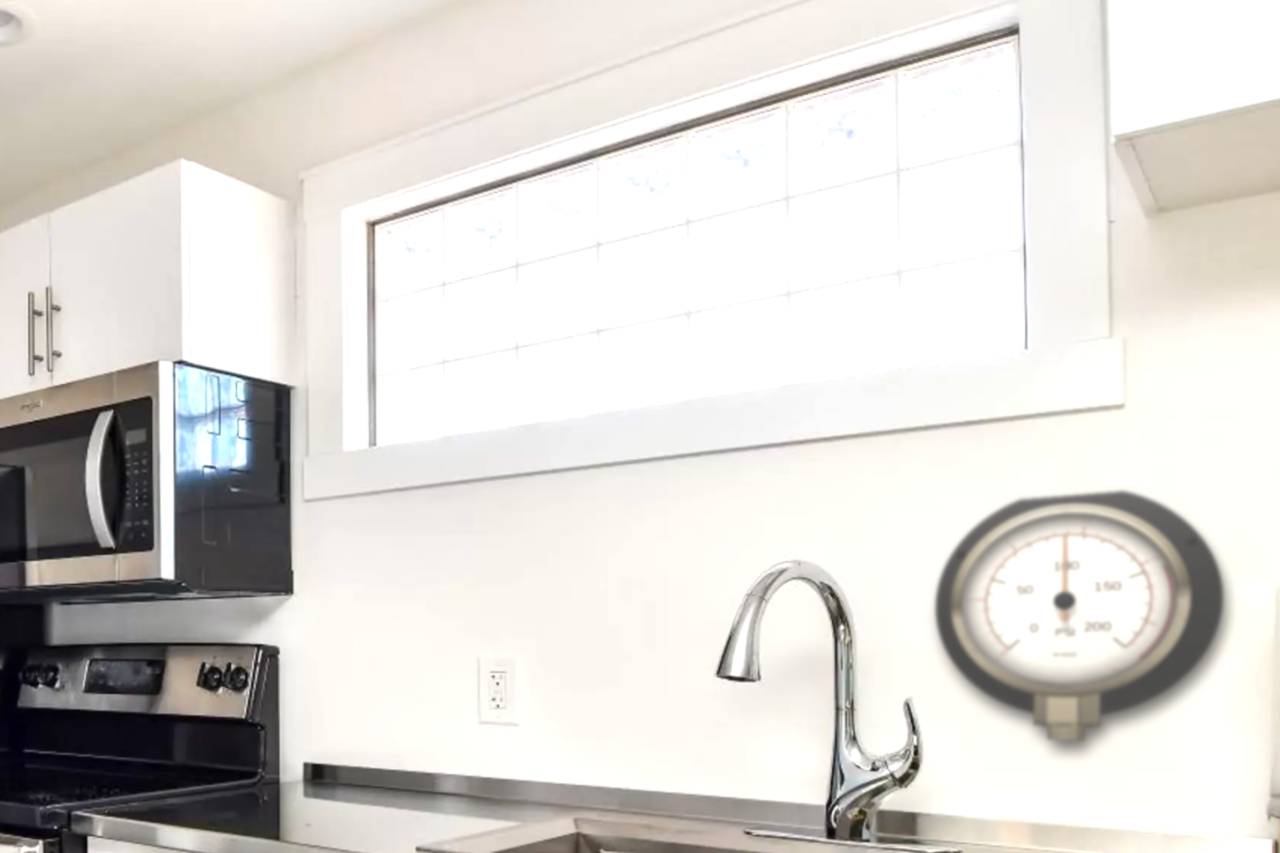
value=100 unit=psi
